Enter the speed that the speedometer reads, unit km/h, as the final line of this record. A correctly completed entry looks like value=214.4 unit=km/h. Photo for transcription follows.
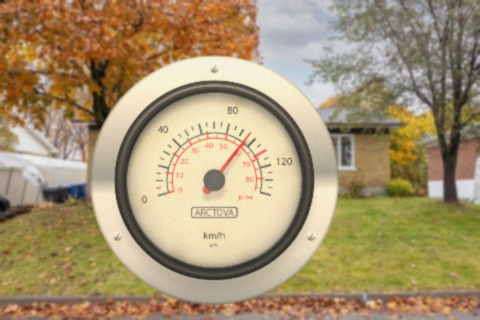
value=95 unit=km/h
